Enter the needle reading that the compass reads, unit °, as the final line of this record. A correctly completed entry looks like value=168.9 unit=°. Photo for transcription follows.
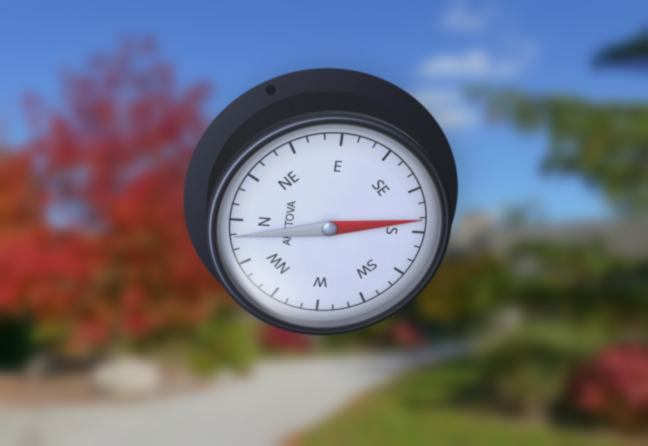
value=170 unit=°
